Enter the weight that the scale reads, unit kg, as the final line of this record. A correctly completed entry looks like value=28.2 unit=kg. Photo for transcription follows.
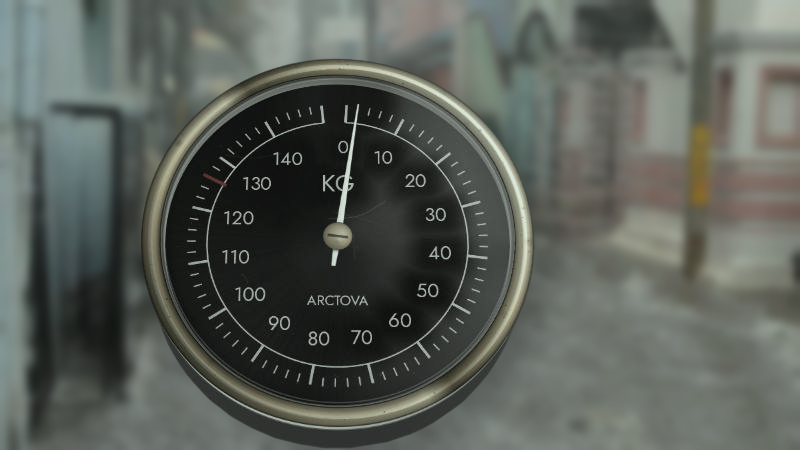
value=2 unit=kg
